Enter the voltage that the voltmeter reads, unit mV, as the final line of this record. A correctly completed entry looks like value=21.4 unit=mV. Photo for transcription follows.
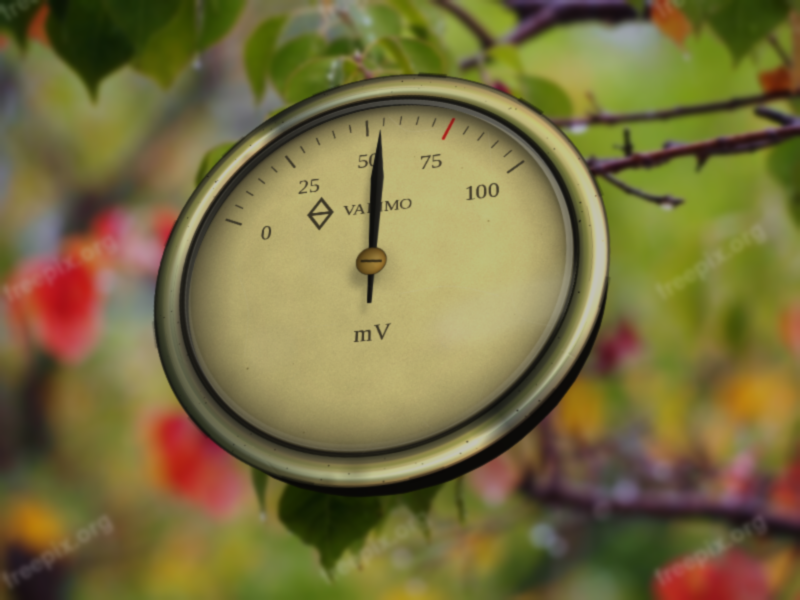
value=55 unit=mV
